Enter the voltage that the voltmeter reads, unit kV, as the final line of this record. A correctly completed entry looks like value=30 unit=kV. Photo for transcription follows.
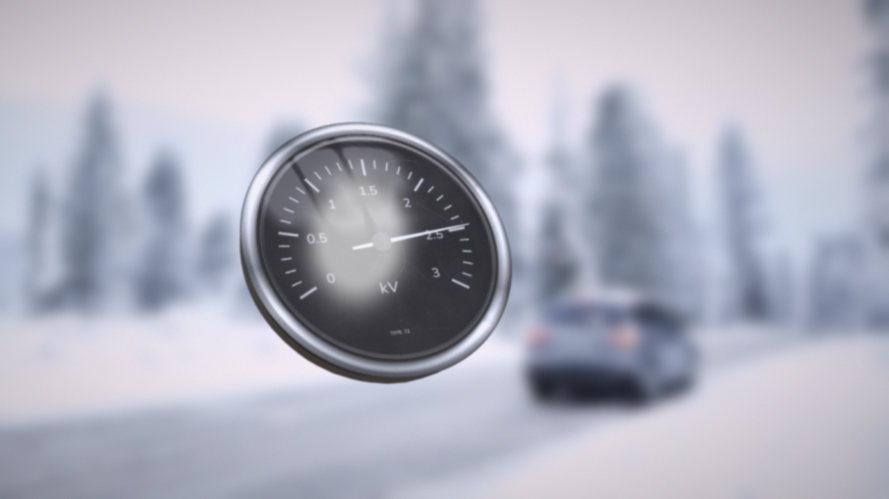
value=2.5 unit=kV
